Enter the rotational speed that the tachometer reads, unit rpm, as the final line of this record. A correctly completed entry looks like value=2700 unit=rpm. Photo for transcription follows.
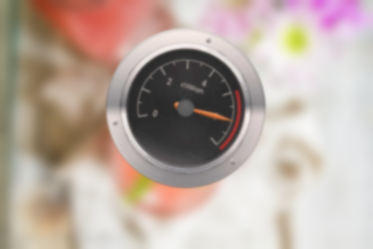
value=6000 unit=rpm
